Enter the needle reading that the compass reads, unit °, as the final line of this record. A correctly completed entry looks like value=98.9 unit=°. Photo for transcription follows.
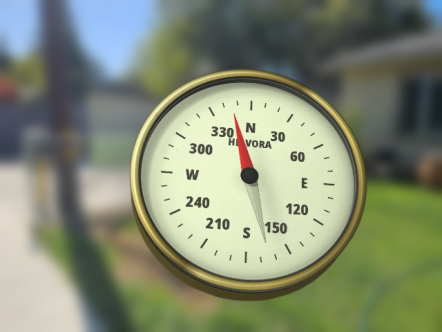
value=345 unit=°
